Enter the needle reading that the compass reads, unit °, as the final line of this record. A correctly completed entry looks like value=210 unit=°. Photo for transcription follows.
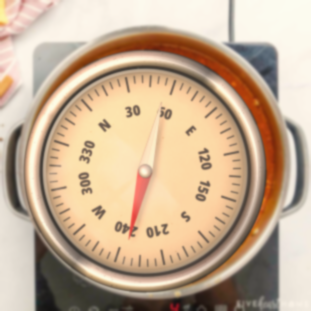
value=235 unit=°
